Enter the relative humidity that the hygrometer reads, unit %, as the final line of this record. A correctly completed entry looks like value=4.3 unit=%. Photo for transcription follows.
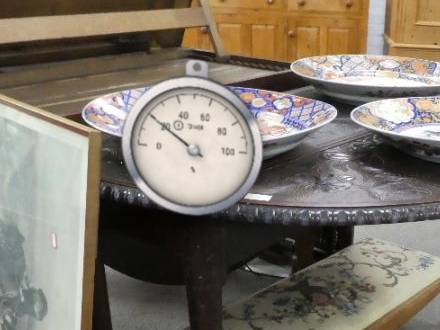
value=20 unit=%
